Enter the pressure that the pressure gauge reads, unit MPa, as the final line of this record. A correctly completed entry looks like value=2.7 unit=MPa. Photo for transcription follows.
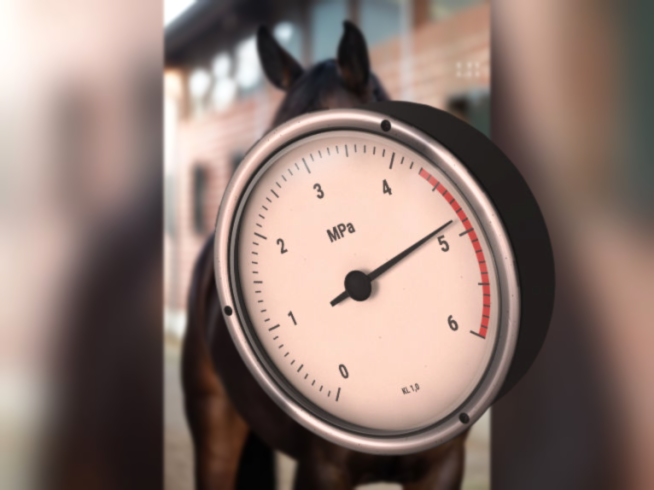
value=4.85 unit=MPa
